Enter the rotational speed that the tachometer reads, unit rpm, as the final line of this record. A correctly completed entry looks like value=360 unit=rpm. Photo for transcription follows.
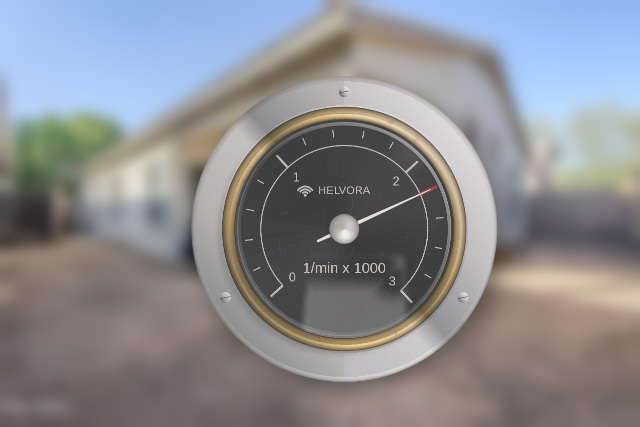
value=2200 unit=rpm
